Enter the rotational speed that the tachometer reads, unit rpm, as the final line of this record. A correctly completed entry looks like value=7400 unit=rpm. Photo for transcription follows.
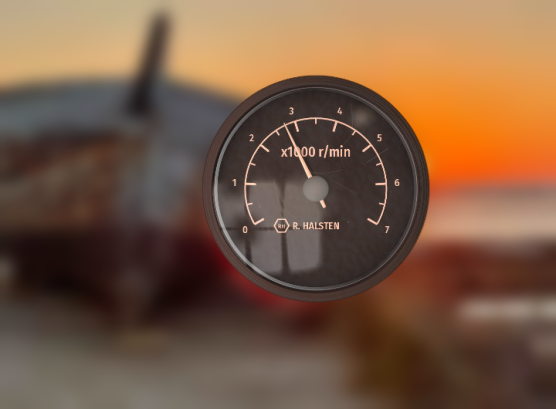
value=2750 unit=rpm
